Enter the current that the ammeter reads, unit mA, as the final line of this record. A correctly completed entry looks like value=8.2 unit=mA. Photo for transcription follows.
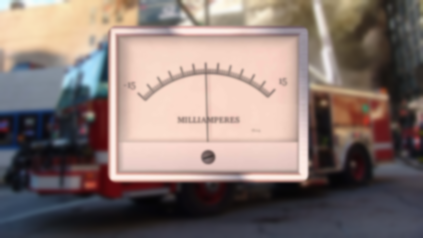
value=0 unit=mA
